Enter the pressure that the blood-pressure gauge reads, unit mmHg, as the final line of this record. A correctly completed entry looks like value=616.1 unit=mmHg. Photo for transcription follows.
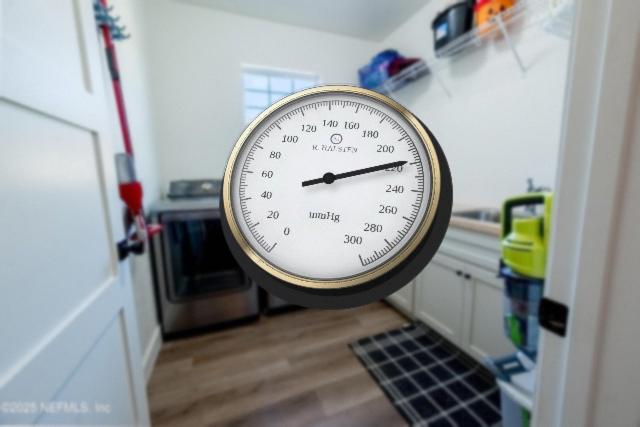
value=220 unit=mmHg
